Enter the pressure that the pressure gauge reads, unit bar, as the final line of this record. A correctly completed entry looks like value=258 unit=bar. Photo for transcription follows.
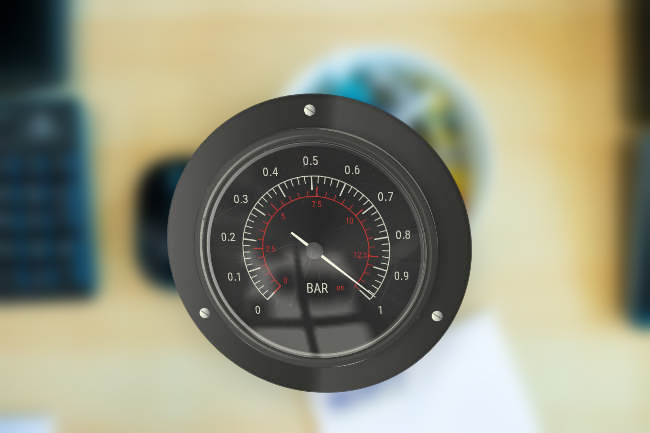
value=0.98 unit=bar
